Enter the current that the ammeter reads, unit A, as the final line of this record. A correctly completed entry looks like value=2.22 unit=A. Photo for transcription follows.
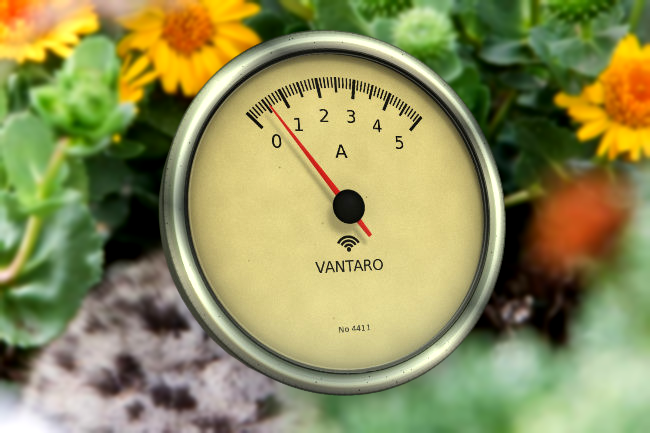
value=0.5 unit=A
